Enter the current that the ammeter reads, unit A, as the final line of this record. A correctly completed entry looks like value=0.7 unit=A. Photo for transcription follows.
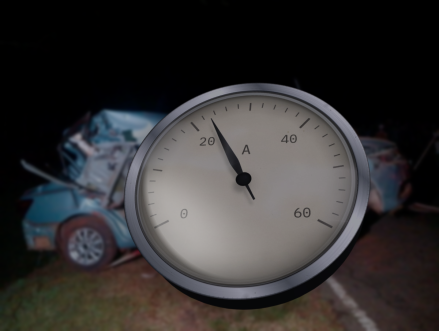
value=23 unit=A
